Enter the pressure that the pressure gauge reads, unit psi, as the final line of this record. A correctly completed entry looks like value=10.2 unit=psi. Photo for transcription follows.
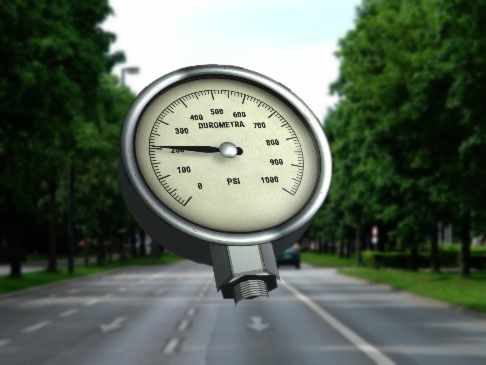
value=200 unit=psi
